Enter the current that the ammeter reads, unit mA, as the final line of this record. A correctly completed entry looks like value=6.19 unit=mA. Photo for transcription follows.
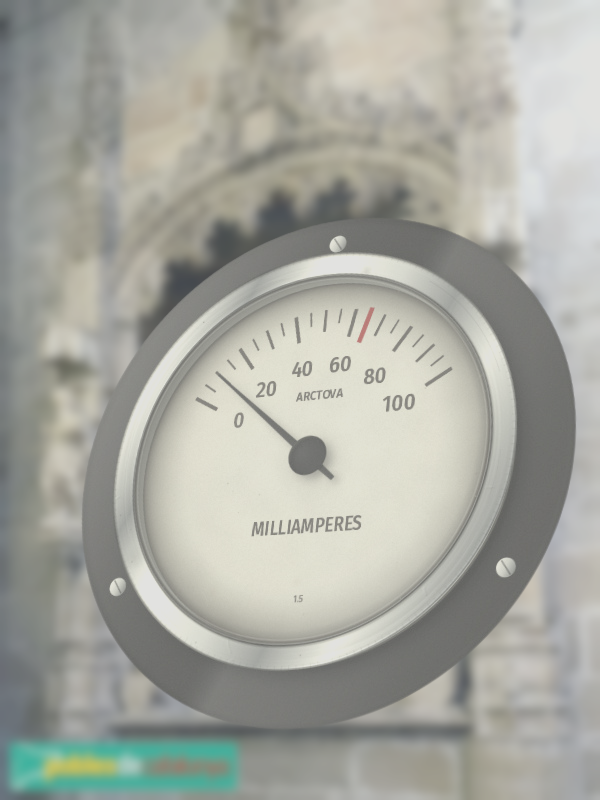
value=10 unit=mA
